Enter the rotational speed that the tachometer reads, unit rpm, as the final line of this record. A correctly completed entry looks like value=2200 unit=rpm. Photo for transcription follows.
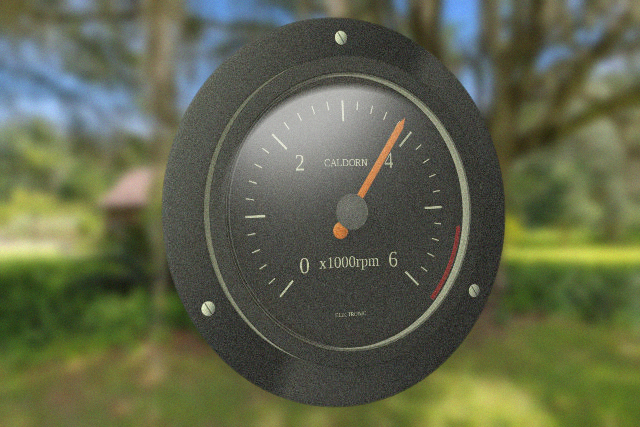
value=3800 unit=rpm
